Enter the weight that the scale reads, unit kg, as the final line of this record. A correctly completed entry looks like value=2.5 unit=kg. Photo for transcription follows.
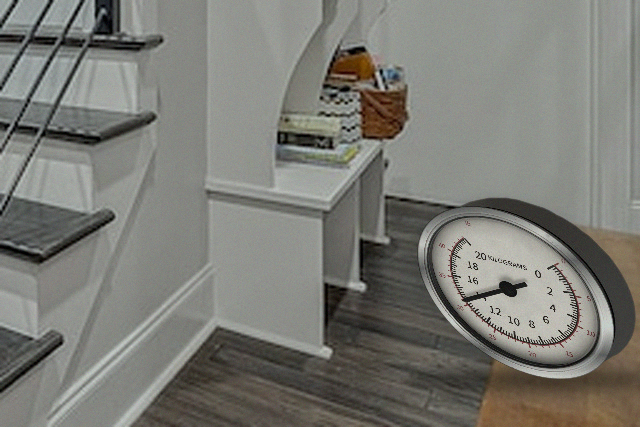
value=14 unit=kg
